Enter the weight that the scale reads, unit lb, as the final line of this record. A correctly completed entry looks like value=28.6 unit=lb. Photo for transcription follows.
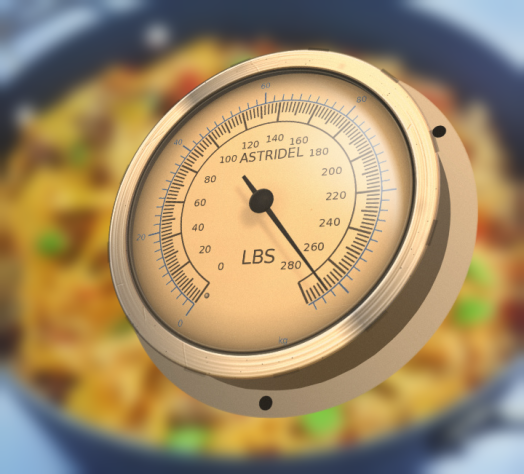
value=270 unit=lb
